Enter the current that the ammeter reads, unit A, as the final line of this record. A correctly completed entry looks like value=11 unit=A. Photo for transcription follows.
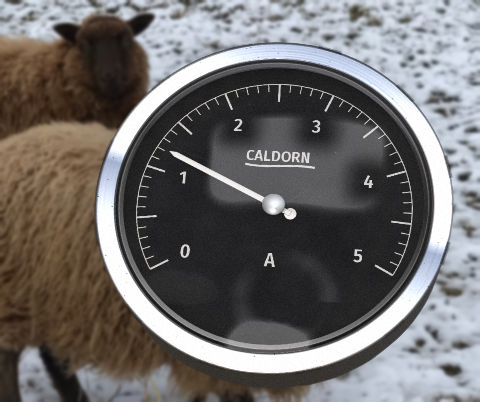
value=1.2 unit=A
